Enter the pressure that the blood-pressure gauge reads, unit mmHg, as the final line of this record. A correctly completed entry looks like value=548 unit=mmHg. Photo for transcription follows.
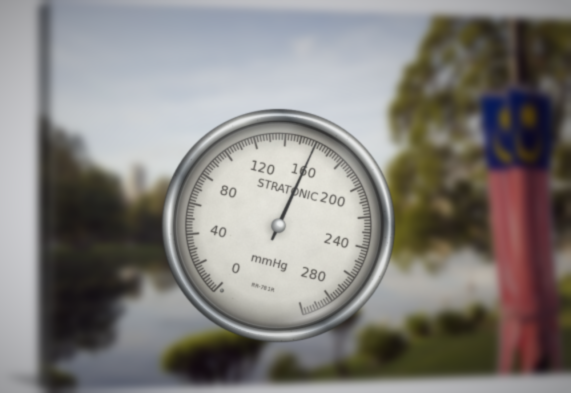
value=160 unit=mmHg
